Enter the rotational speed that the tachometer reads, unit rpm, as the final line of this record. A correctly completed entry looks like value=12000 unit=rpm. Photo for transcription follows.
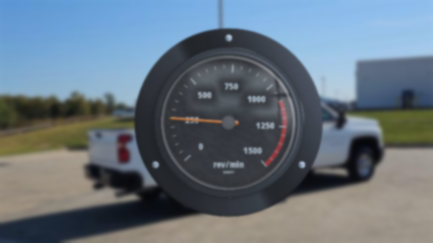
value=250 unit=rpm
